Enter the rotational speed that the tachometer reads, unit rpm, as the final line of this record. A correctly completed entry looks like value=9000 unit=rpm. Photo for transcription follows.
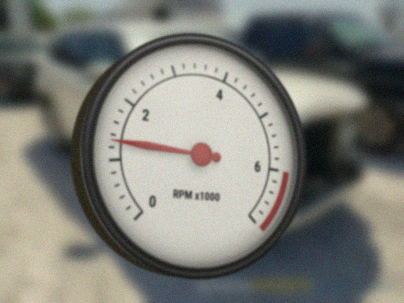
value=1300 unit=rpm
